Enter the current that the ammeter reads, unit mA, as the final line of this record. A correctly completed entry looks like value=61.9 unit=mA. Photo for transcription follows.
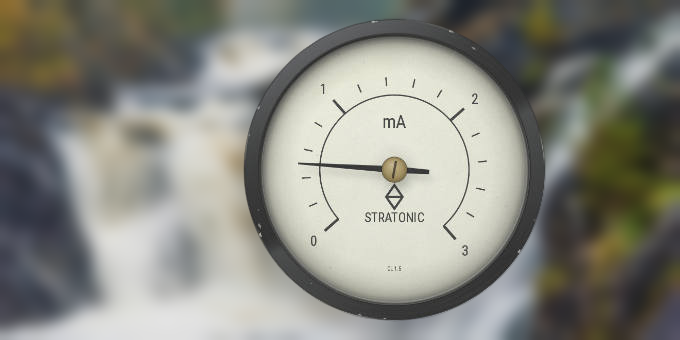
value=0.5 unit=mA
